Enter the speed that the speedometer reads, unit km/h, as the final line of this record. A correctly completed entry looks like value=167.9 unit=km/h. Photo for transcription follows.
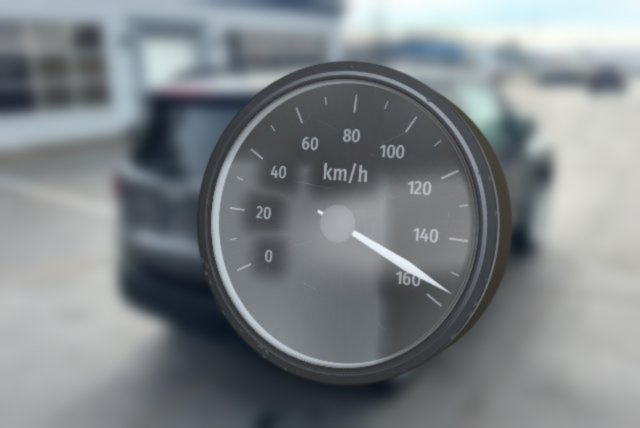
value=155 unit=km/h
